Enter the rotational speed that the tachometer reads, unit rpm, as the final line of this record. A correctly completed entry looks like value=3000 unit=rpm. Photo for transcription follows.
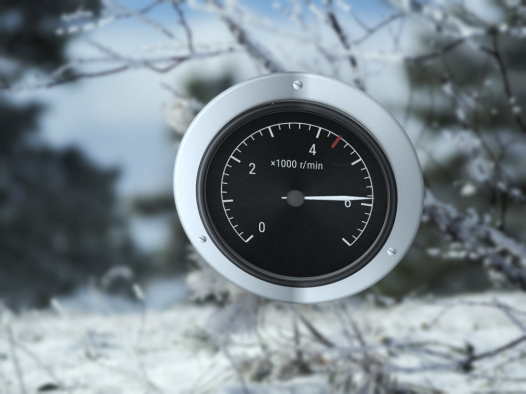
value=5800 unit=rpm
